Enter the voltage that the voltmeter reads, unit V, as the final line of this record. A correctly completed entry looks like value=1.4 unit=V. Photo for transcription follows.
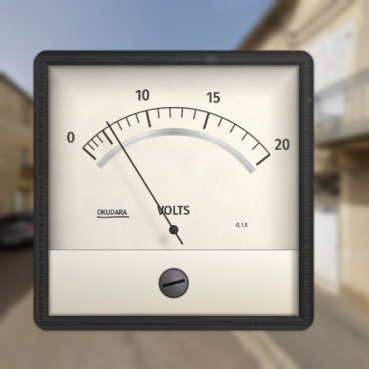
value=6 unit=V
